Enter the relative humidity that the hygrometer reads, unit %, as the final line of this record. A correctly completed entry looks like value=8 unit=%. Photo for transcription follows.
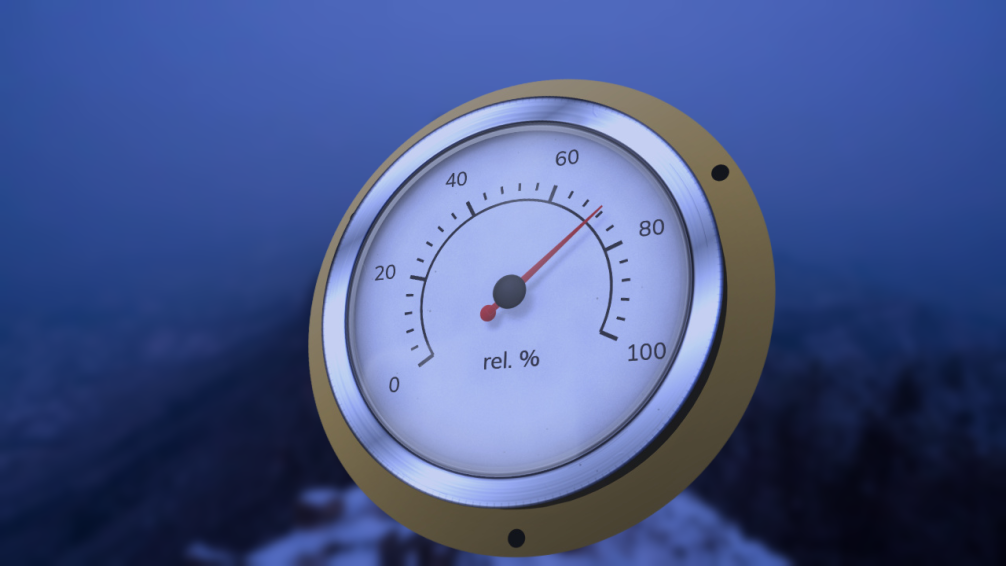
value=72 unit=%
